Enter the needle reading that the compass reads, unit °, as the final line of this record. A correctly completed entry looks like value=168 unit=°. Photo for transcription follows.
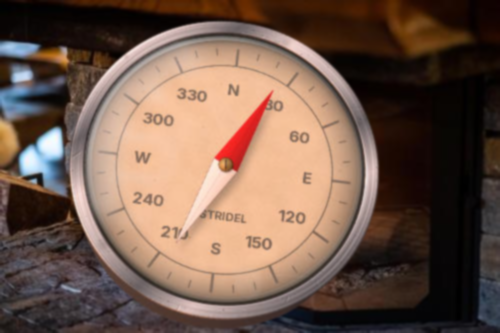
value=25 unit=°
